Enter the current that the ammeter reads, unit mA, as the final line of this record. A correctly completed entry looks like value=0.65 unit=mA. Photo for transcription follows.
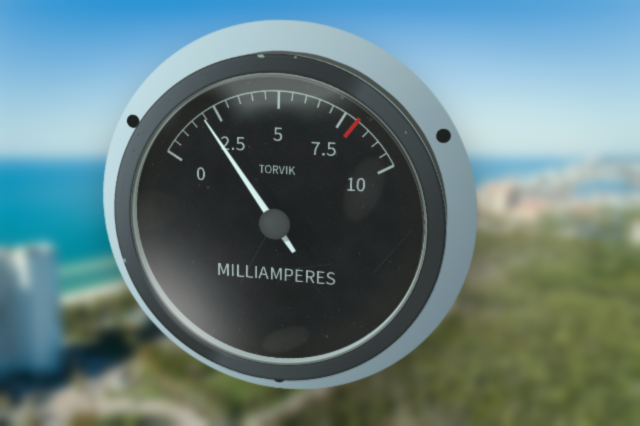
value=2 unit=mA
